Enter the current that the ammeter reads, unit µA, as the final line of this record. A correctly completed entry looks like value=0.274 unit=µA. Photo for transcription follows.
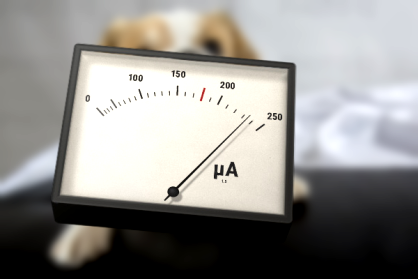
value=235 unit=µA
